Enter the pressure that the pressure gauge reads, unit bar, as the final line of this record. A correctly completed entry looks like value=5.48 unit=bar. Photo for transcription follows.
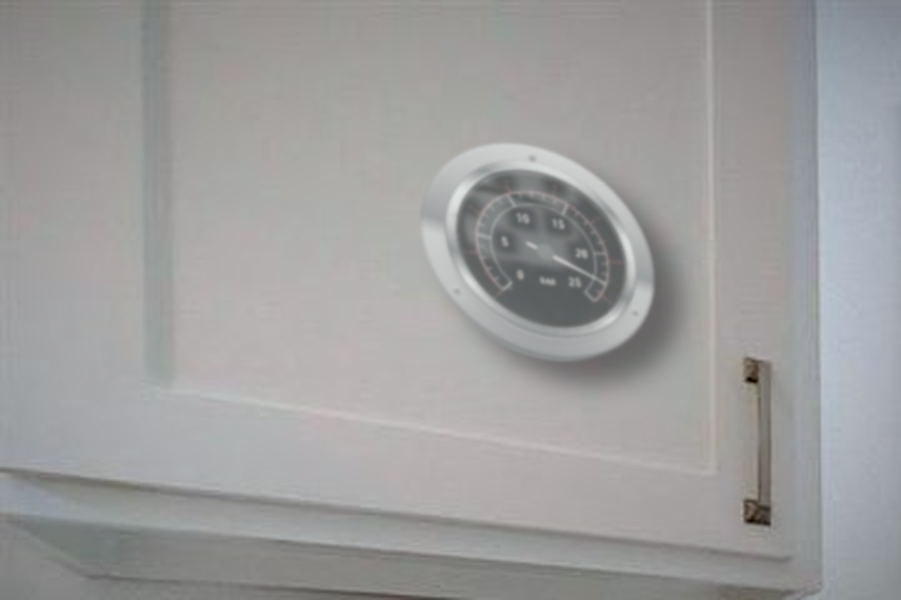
value=23 unit=bar
